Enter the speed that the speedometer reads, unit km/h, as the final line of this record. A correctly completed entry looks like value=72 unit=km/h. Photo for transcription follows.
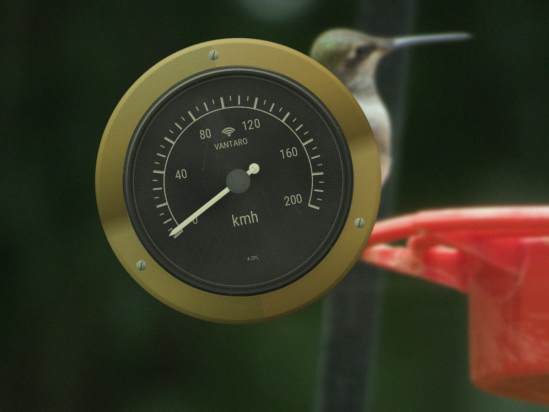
value=2.5 unit=km/h
